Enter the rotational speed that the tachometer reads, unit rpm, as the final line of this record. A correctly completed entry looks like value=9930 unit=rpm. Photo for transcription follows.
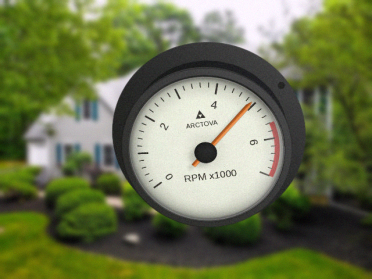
value=4900 unit=rpm
